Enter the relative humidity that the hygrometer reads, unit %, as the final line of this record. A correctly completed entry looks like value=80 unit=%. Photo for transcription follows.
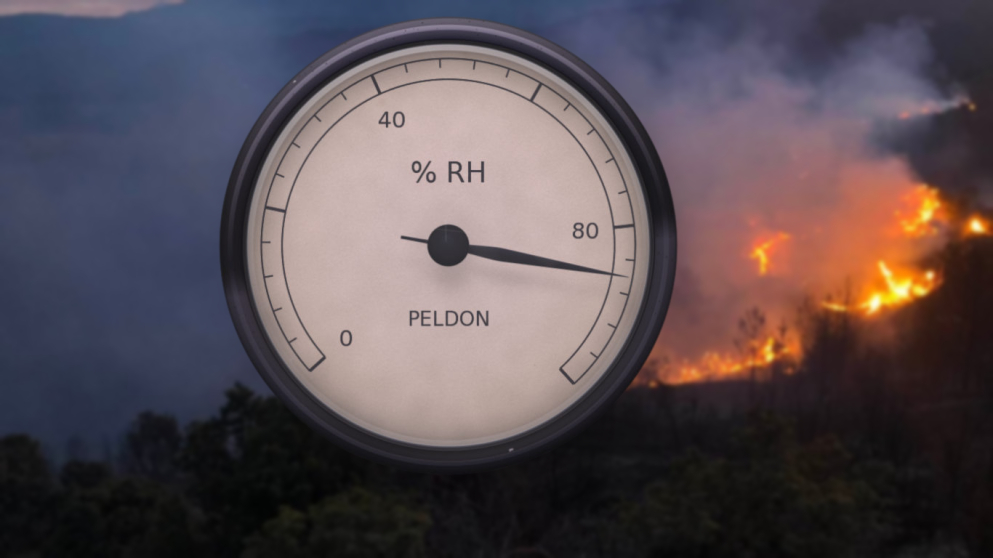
value=86 unit=%
